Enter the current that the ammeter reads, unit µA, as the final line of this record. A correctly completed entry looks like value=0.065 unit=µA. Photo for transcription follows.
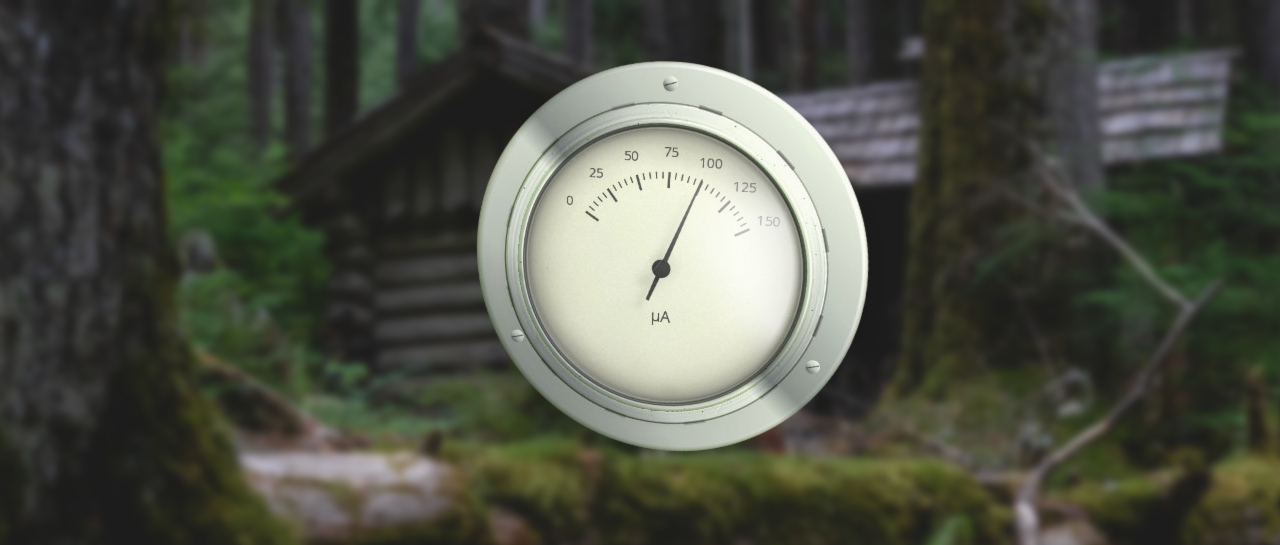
value=100 unit=µA
